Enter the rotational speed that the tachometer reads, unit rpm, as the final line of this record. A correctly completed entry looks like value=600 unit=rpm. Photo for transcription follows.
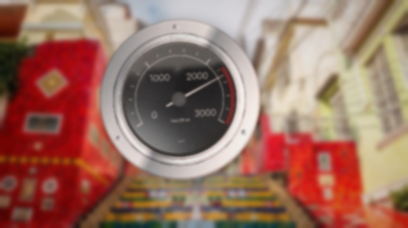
value=2300 unit=rpm
